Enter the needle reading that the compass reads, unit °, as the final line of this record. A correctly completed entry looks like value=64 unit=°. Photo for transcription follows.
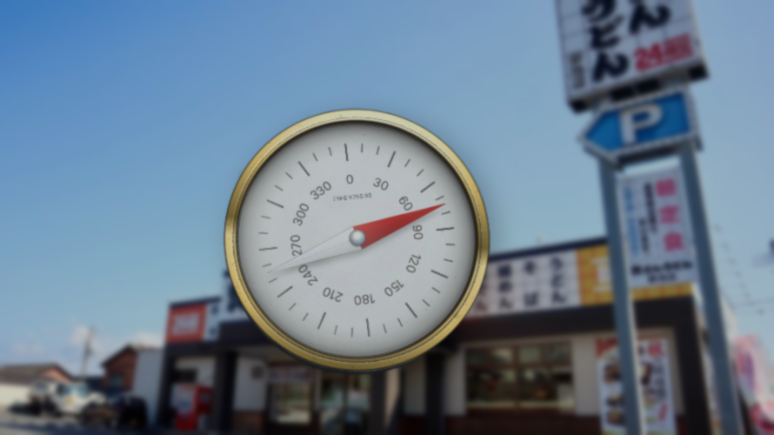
value=75 unit=°
